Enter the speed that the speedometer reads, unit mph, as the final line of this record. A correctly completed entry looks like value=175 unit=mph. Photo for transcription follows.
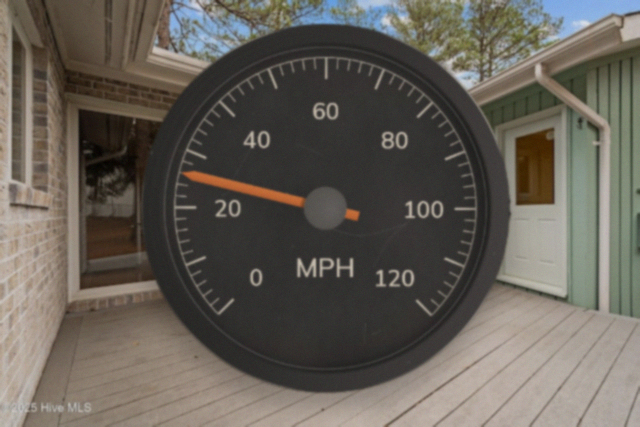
value=26 unit=mph
